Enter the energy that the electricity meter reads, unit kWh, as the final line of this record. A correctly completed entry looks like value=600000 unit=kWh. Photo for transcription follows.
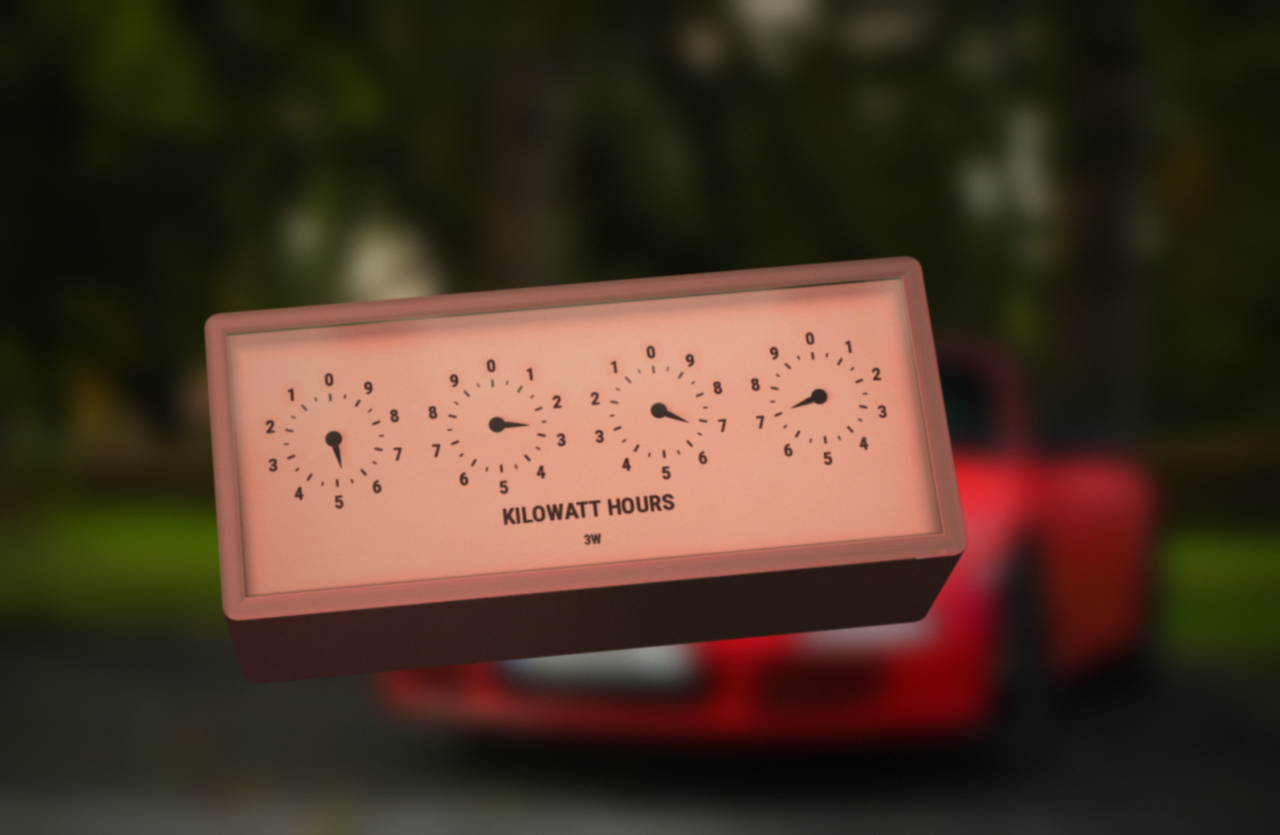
value=5267 unit=kWh
